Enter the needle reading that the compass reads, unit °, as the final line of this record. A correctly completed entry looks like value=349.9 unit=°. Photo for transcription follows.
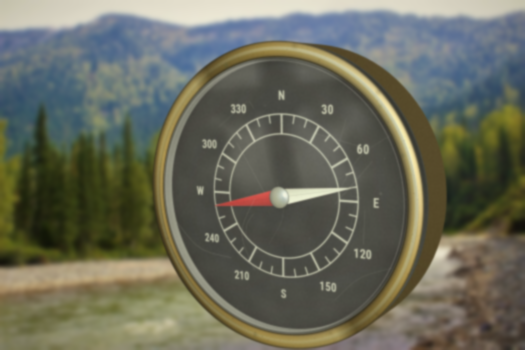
value=260 unit=°
